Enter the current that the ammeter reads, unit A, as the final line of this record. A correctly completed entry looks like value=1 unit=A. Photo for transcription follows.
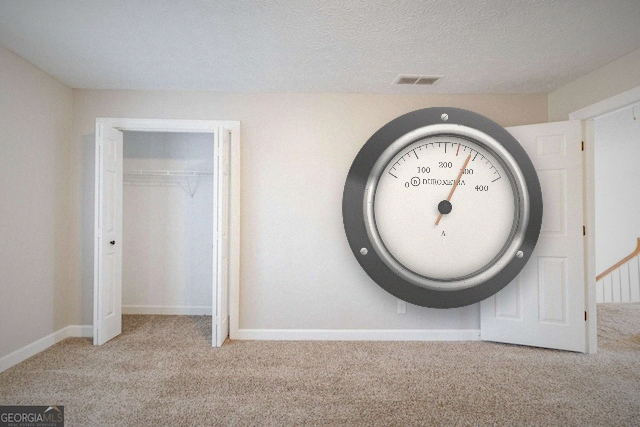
value=280 unit=A
